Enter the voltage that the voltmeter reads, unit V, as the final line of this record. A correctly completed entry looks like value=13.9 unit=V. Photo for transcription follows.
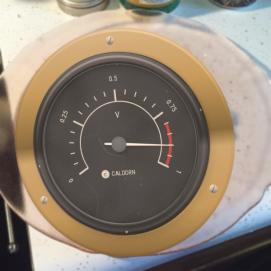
value=0.9 unit=V
